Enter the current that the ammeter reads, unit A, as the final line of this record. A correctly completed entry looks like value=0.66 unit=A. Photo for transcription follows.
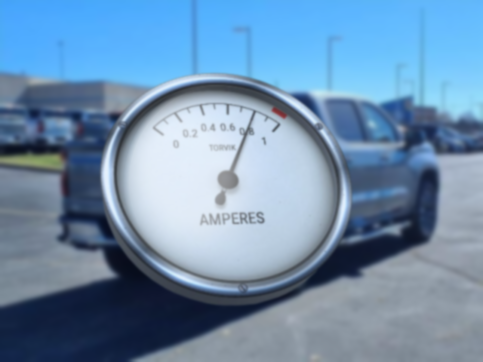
value=0.8 unit=A
